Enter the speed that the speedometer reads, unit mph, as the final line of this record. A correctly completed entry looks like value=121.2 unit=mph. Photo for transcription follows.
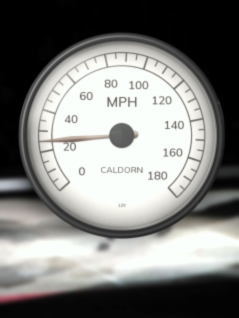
value=25 unit=mph
